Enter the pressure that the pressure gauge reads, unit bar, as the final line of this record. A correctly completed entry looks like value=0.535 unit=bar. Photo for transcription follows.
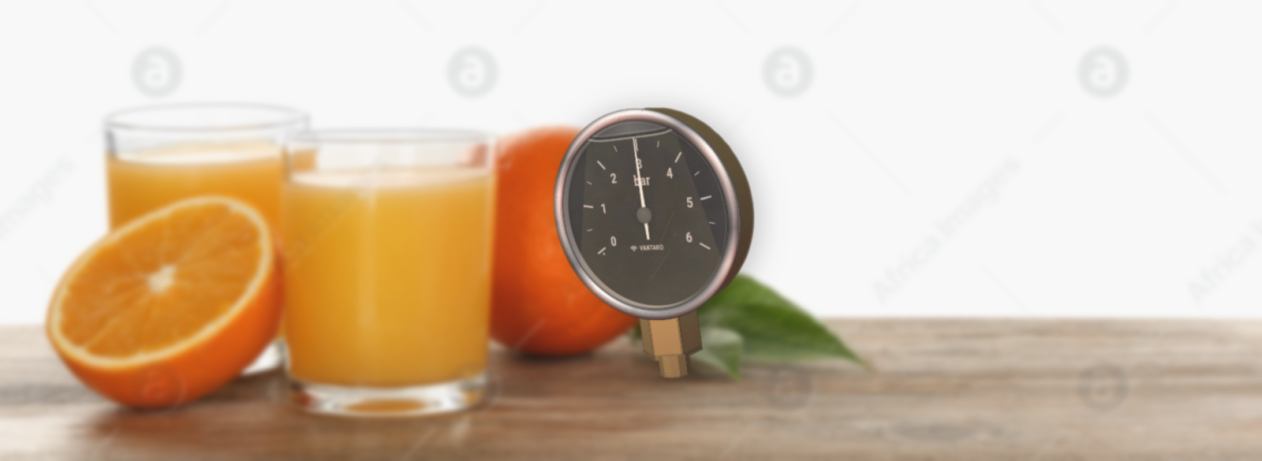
value=3 unit=bar
